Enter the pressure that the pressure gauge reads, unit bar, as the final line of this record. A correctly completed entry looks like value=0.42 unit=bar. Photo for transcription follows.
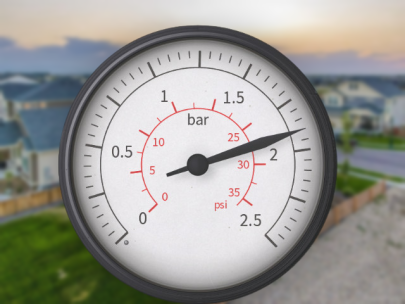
value=1.9 unit=bar
